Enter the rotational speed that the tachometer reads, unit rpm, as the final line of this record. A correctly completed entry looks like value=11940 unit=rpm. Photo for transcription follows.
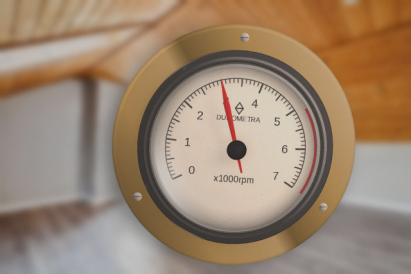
value=3000 unit=rpm
